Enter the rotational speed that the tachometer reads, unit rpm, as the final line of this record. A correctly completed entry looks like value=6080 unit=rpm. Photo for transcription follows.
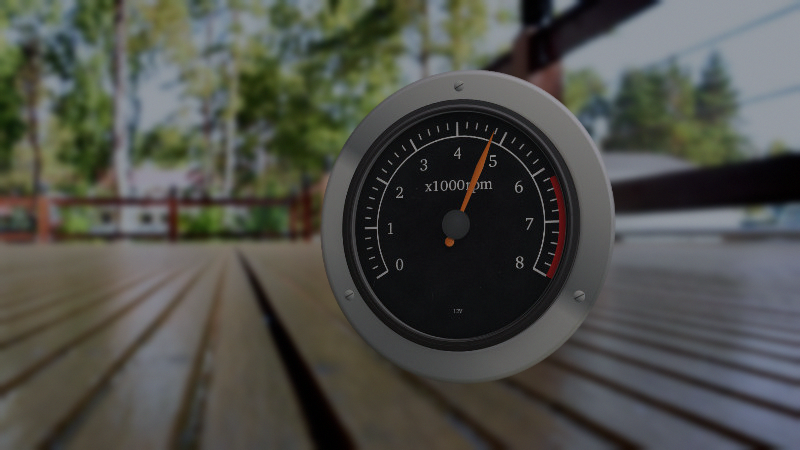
value=4800 unit=rpm
